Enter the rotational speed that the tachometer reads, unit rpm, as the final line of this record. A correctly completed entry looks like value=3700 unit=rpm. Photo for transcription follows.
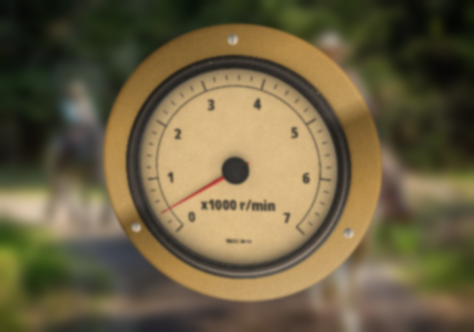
value=400 unit=rpm
